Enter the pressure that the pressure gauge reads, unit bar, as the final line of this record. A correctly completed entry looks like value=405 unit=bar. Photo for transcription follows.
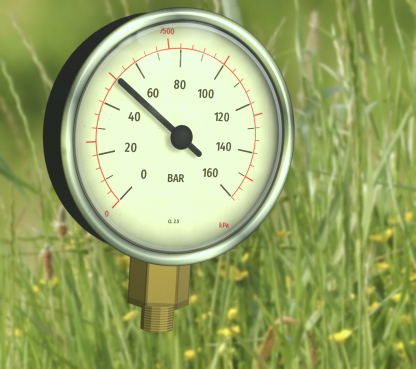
value=50 unit=bar
